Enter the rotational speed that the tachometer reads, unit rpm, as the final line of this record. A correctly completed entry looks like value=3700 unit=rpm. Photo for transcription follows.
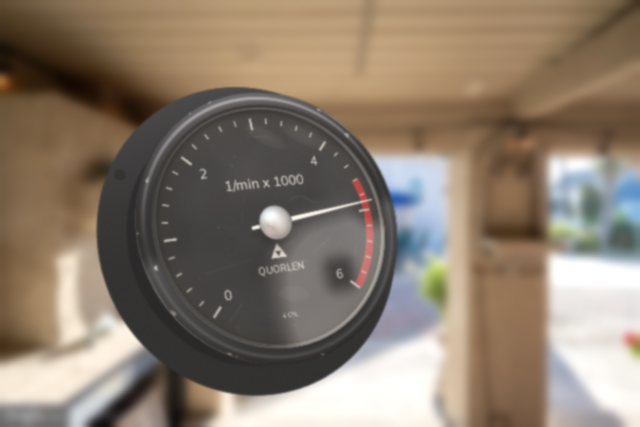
value=4900 unit=rpm
